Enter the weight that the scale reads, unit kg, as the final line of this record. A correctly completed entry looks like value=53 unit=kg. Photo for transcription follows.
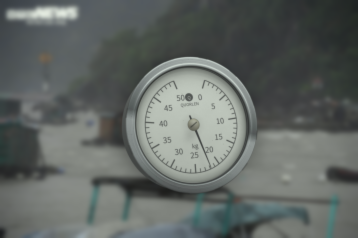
value=22 unit=kg
